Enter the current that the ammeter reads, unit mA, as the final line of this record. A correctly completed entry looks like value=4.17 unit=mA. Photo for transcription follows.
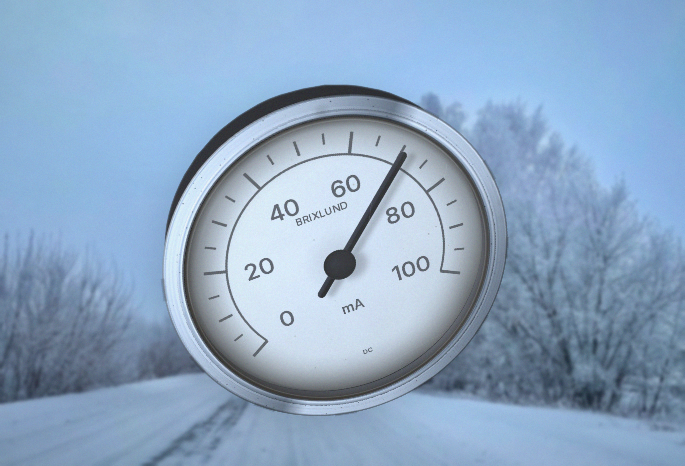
value=70 unit=mA
